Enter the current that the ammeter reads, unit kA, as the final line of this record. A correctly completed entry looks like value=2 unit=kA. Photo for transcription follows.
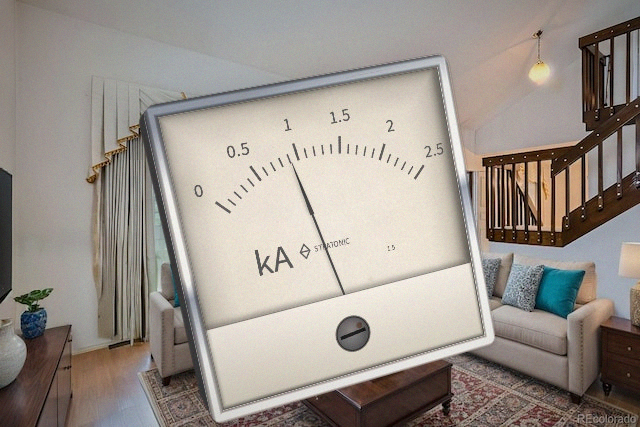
value=0.9 unit=kA
